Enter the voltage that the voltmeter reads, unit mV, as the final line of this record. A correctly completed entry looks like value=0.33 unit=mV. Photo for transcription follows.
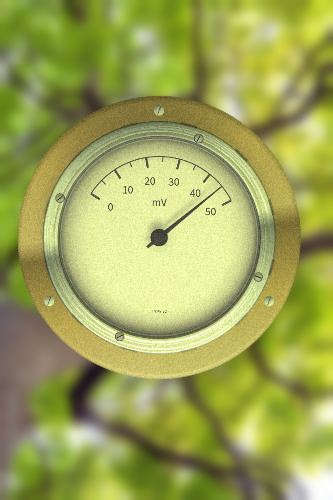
value=45 unit=mV
